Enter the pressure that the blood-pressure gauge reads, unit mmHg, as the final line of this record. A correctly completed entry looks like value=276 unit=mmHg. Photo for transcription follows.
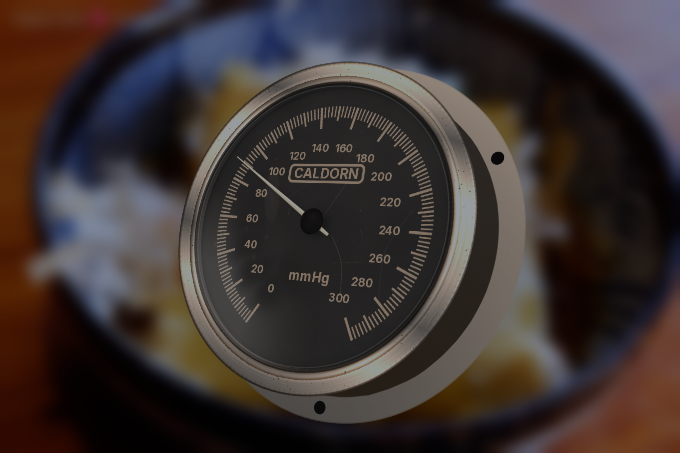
value=90 unit=mmHg
